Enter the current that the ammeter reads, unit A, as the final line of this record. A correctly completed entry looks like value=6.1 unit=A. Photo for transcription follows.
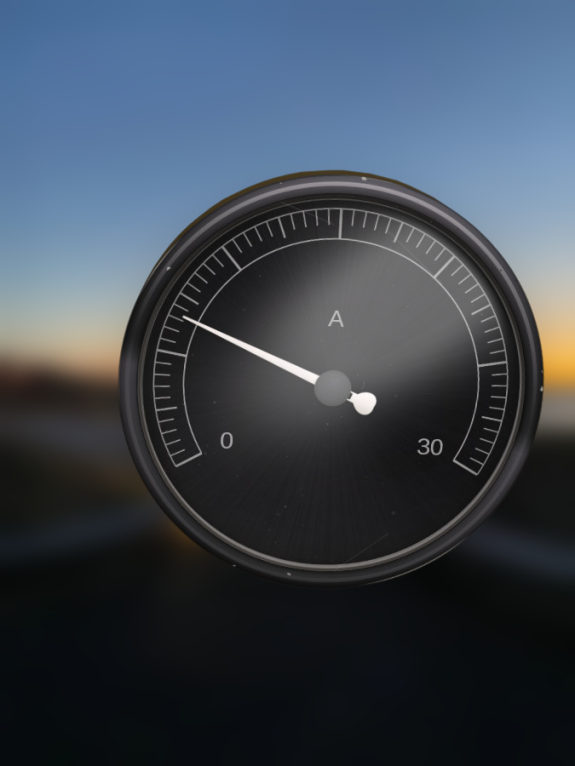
value=6.75 unit=A
